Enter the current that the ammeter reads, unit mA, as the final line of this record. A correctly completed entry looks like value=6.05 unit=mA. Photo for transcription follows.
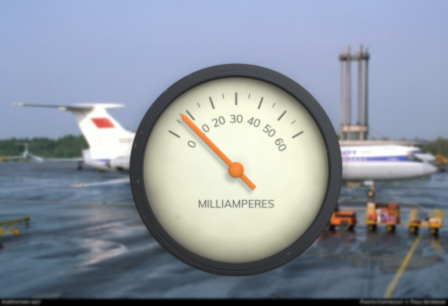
value=7.5 unit=mA
